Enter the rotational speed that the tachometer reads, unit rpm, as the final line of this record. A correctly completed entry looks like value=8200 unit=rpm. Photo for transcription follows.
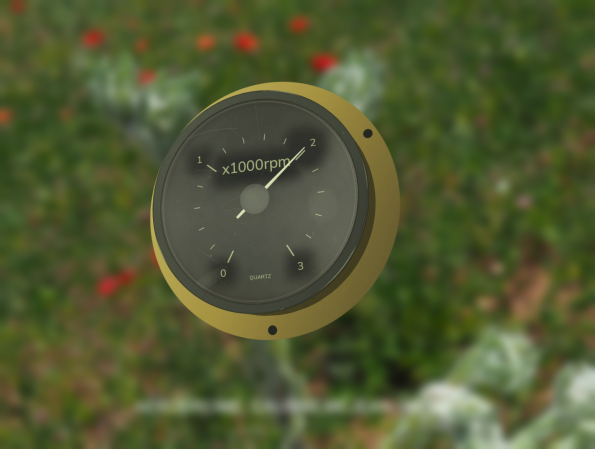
value=2000 unit=rpm
